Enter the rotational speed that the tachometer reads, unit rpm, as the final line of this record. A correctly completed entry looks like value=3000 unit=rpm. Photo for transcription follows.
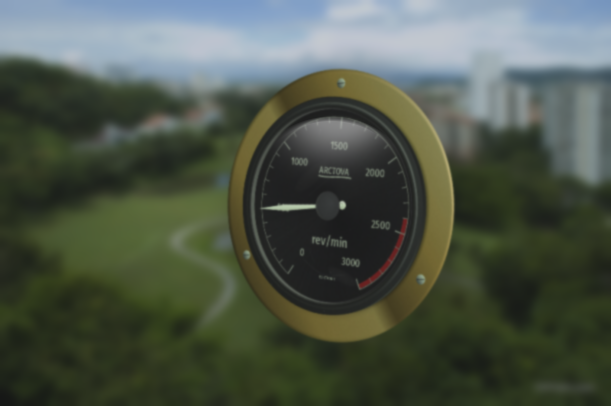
value=500 unit=rpm
